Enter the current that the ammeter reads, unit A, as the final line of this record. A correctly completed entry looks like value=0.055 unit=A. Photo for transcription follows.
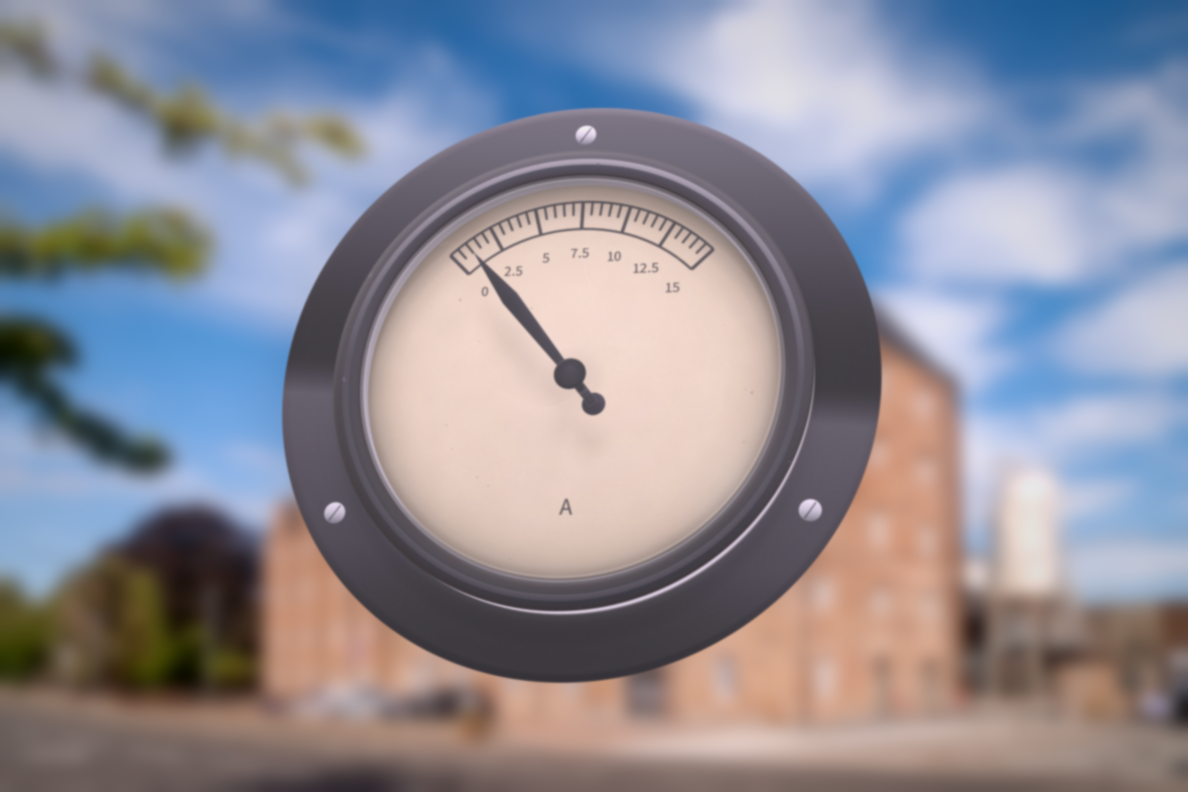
value=1 unit=A
